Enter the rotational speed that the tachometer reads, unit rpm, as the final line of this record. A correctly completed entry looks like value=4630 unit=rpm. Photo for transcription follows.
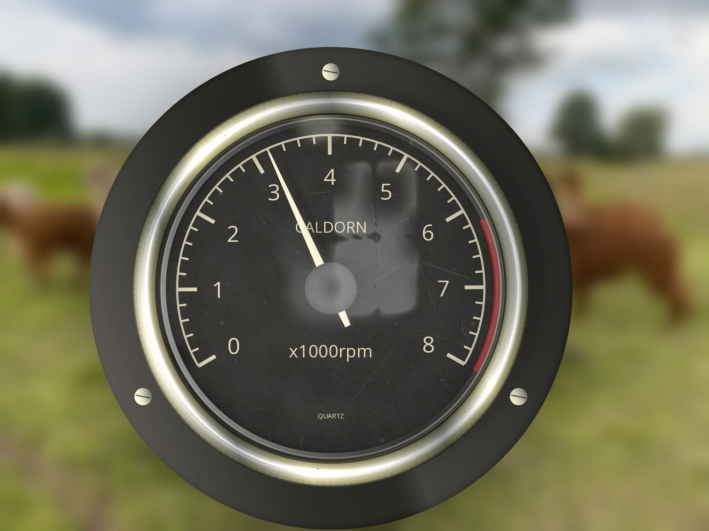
value=3200 unit=rpm
